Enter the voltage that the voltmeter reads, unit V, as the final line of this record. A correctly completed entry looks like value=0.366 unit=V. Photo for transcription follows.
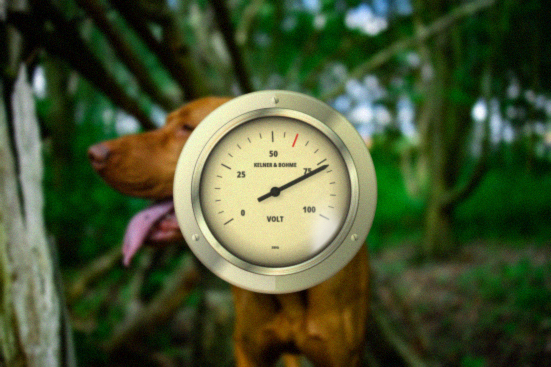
value=77.5 unit=V
